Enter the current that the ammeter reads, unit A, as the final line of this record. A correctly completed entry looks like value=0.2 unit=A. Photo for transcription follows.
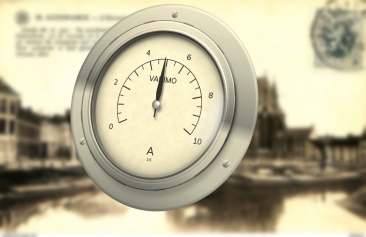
value=5 unit=A
